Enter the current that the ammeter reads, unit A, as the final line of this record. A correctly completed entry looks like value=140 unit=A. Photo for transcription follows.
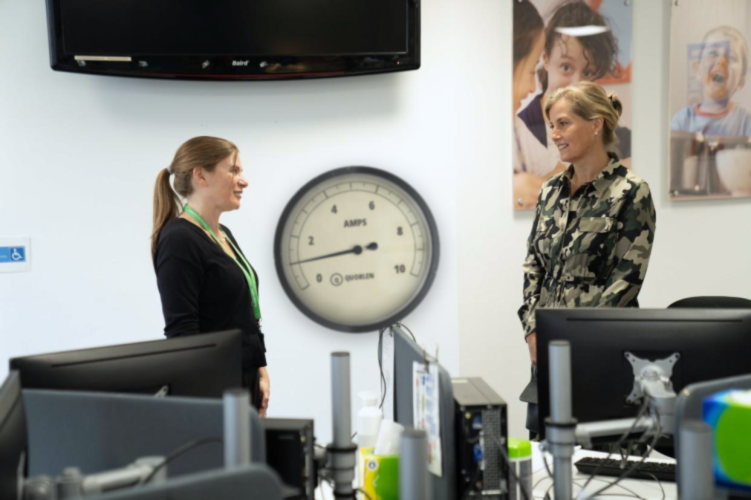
value=1 unit=A
